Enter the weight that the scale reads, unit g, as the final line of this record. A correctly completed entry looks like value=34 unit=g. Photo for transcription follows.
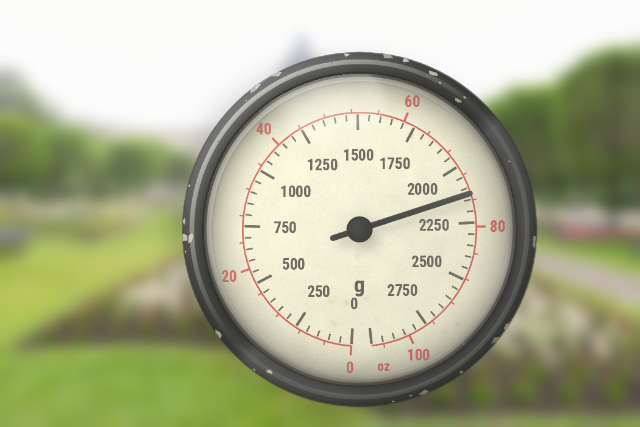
value=2125 unit=g
